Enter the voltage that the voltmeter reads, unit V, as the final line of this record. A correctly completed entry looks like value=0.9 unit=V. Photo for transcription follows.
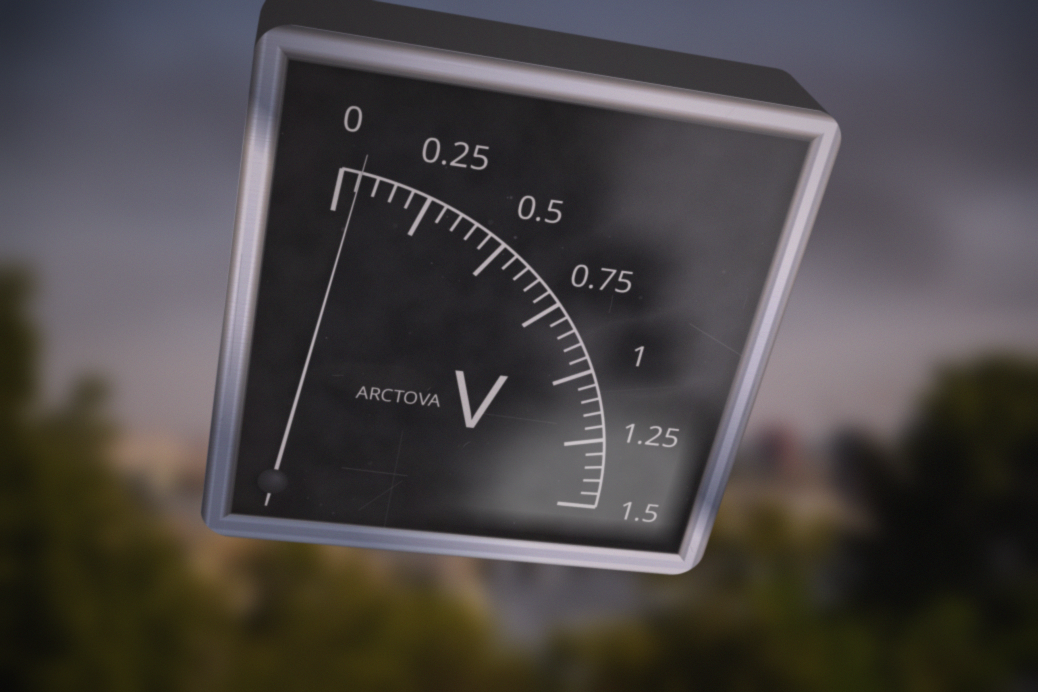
value=0.05 unit=V
